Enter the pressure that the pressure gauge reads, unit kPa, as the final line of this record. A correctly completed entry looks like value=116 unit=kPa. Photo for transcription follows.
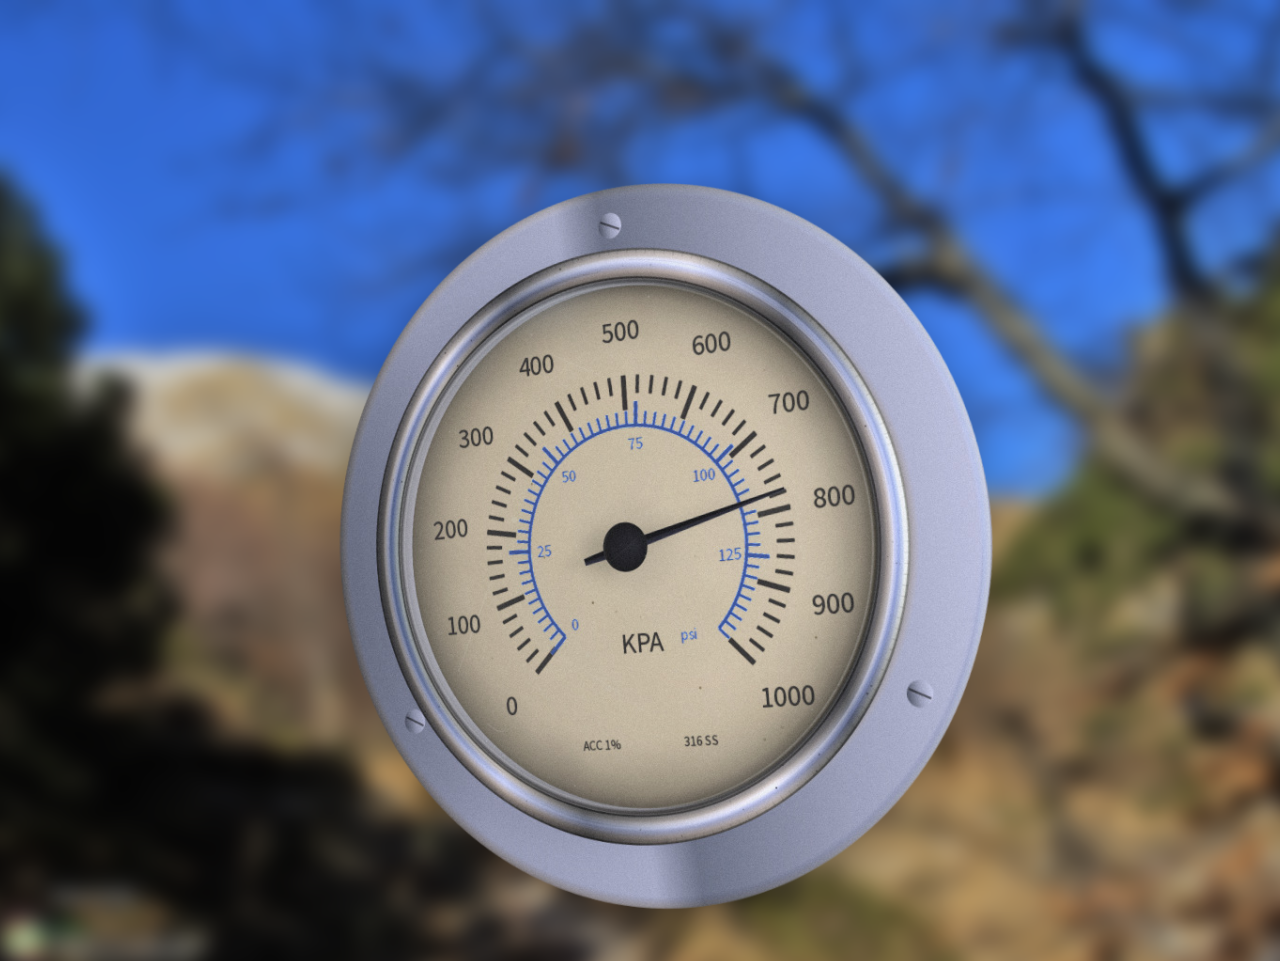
value=780 unit=kPa
